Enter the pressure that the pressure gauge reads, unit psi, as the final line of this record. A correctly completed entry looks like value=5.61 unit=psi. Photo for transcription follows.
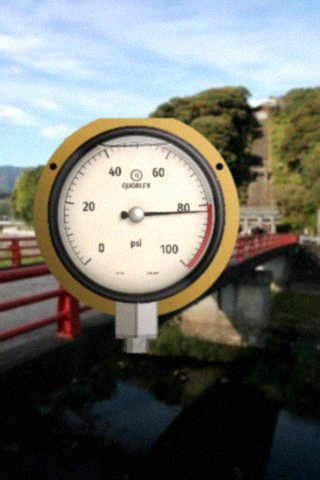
value=82 unit=psi
